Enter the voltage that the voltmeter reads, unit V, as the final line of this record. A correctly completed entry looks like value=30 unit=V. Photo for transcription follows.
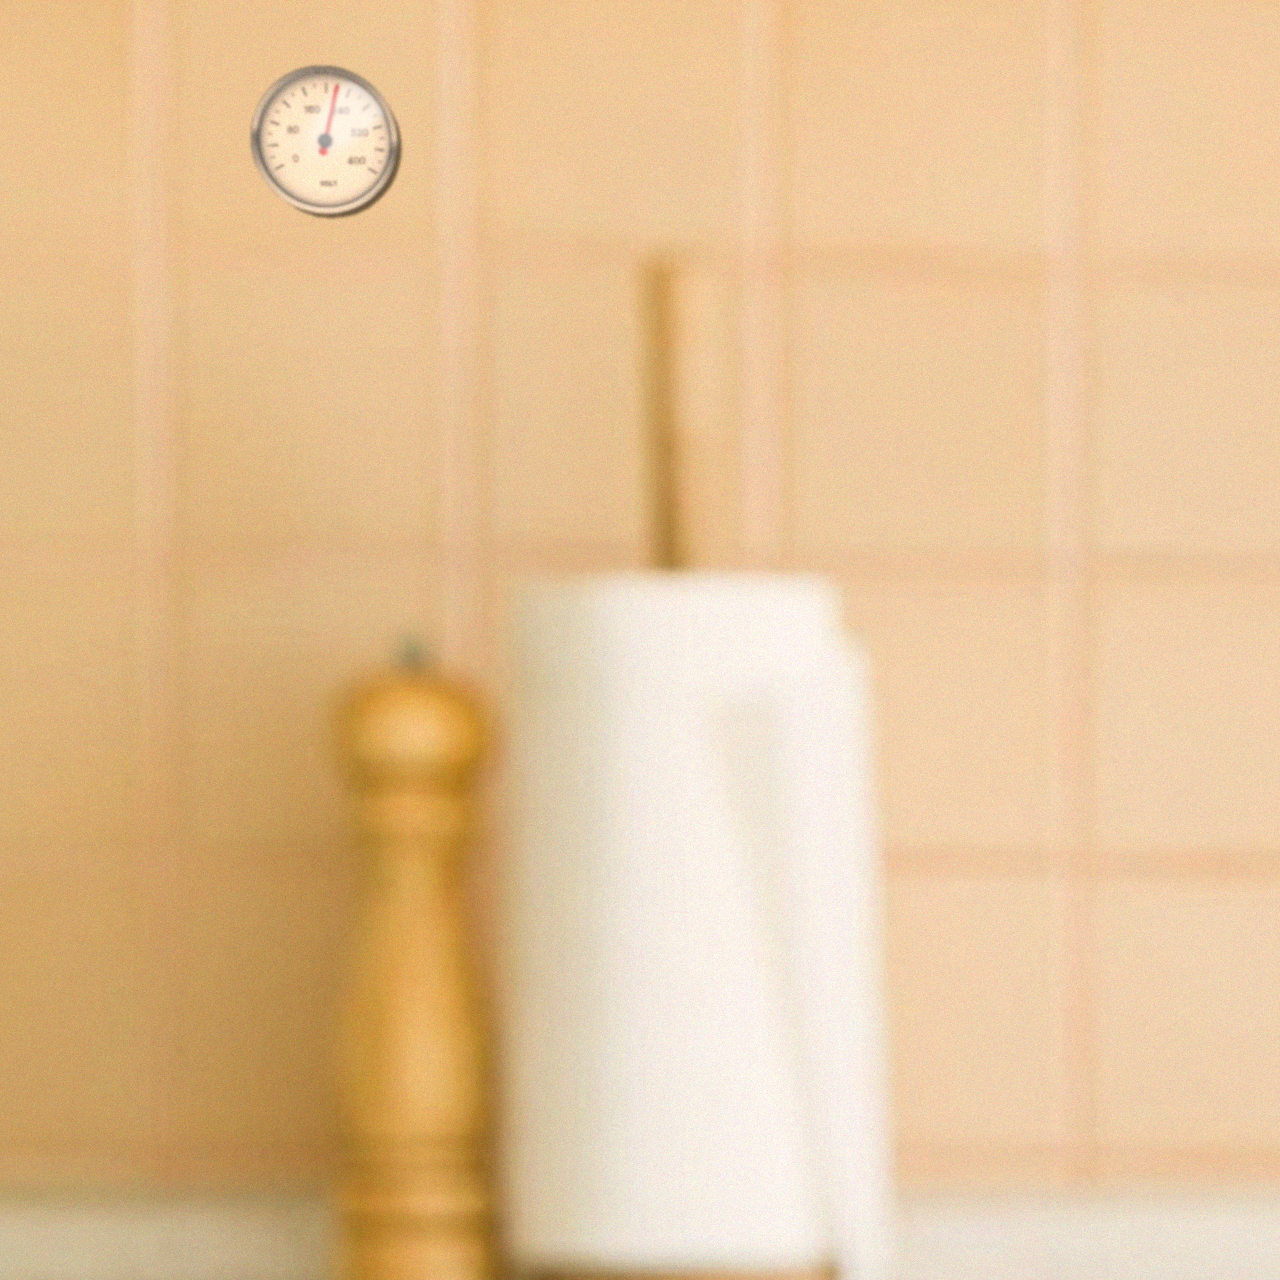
value=220 unit=V
